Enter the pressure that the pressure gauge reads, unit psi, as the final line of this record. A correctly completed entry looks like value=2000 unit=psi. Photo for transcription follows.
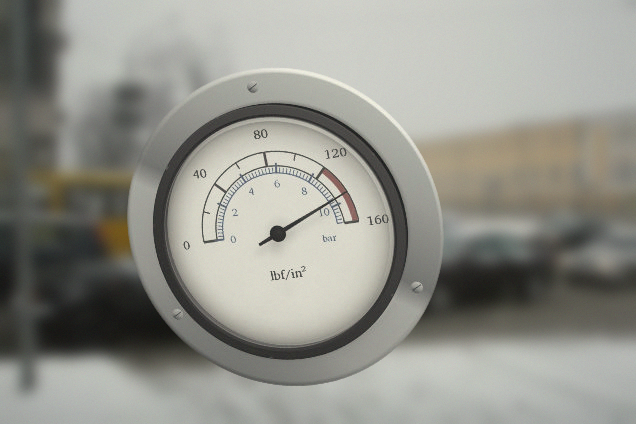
value=140 unit=psi
